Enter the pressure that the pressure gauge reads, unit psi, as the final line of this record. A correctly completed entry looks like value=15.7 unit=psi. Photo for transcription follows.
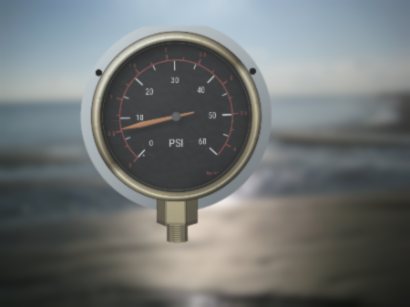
value=7.5 unit=psi
